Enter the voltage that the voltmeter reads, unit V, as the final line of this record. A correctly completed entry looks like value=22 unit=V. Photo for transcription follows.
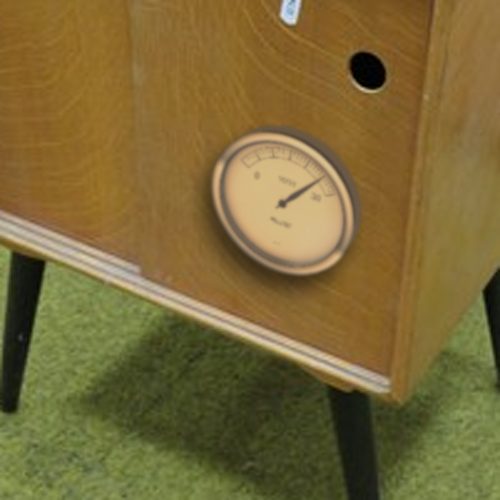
value=25 unit=V
